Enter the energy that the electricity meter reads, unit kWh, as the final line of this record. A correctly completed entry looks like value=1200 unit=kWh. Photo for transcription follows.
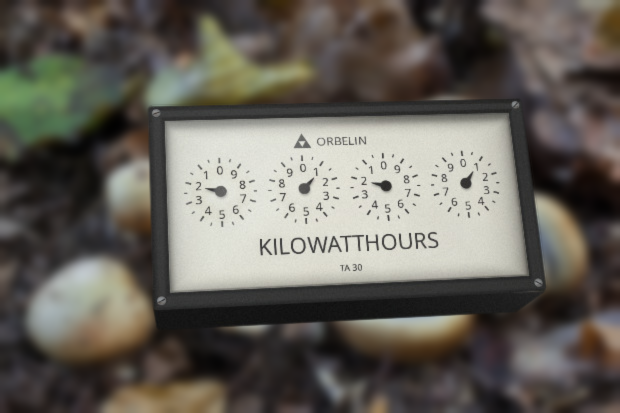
value=2121 unit=kWh
